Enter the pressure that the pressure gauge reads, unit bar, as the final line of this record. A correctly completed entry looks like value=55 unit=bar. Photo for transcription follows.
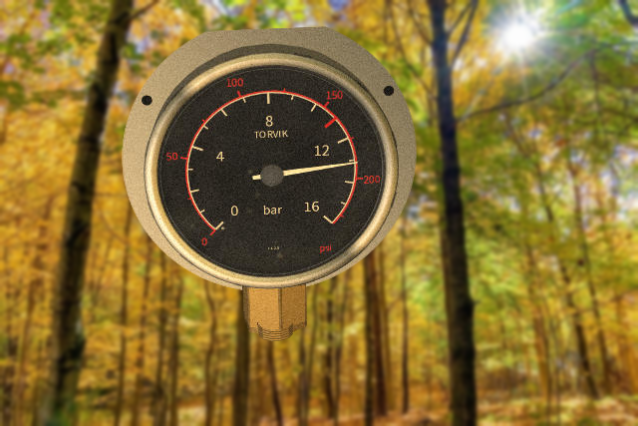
value=13 unit=bar
